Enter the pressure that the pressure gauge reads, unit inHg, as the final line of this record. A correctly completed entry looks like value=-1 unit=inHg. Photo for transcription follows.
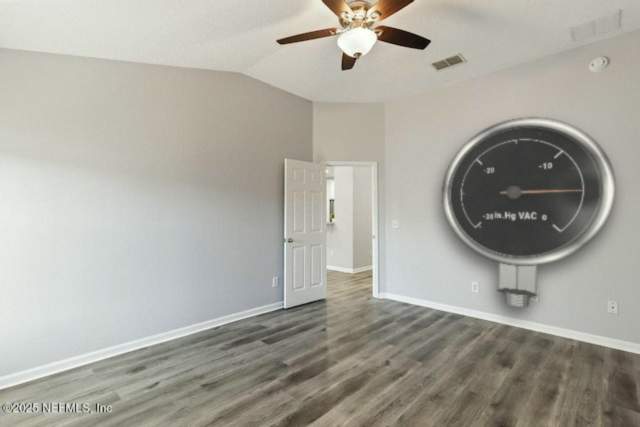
value=-5 unit=inHg
